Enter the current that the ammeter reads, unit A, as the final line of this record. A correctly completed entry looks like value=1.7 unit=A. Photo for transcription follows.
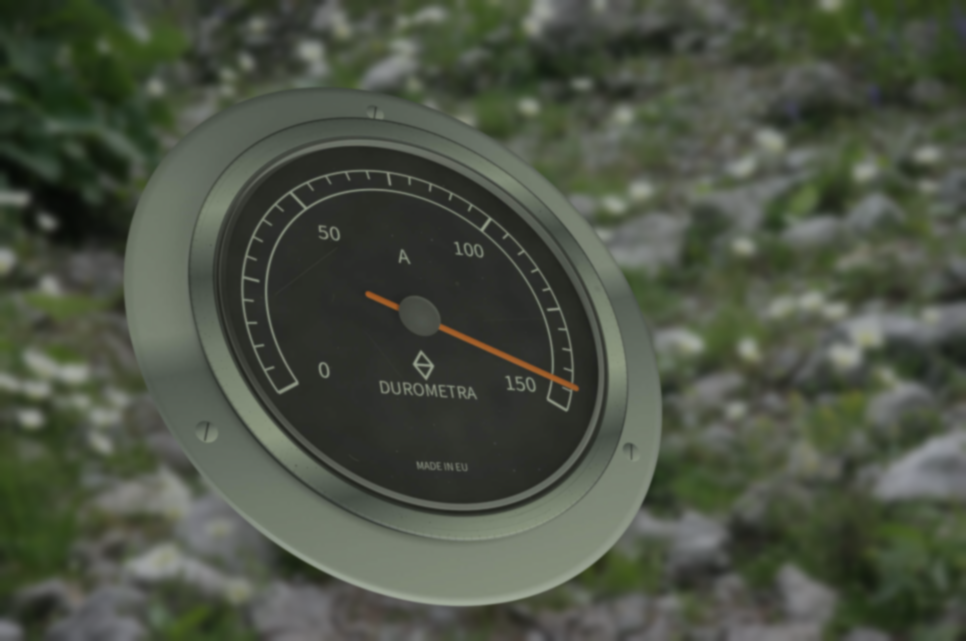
value=145 unit=A
